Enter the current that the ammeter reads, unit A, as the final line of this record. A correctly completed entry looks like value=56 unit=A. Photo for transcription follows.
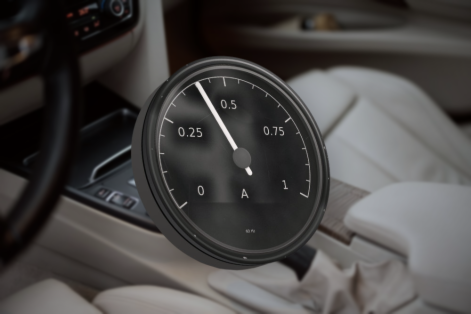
value=0.4 unit=A
